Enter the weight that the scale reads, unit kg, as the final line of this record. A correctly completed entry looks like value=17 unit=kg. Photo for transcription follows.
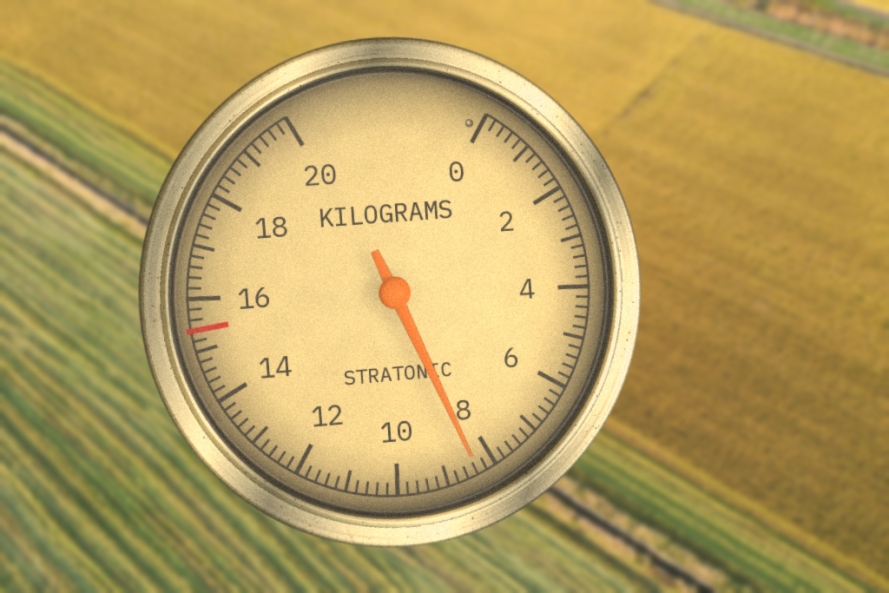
value=8.4 unit=kg
